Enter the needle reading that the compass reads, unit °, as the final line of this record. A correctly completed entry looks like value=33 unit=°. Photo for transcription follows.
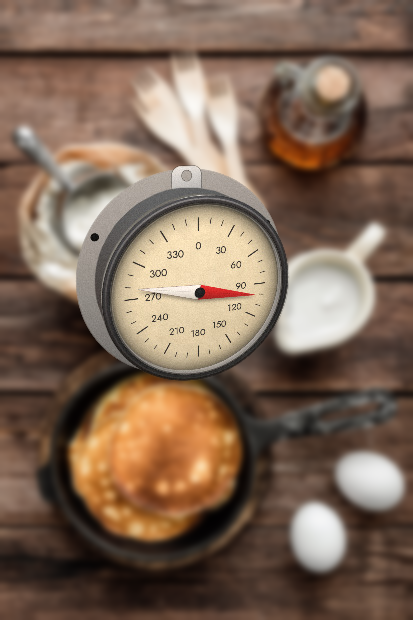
value=100 unit=°
